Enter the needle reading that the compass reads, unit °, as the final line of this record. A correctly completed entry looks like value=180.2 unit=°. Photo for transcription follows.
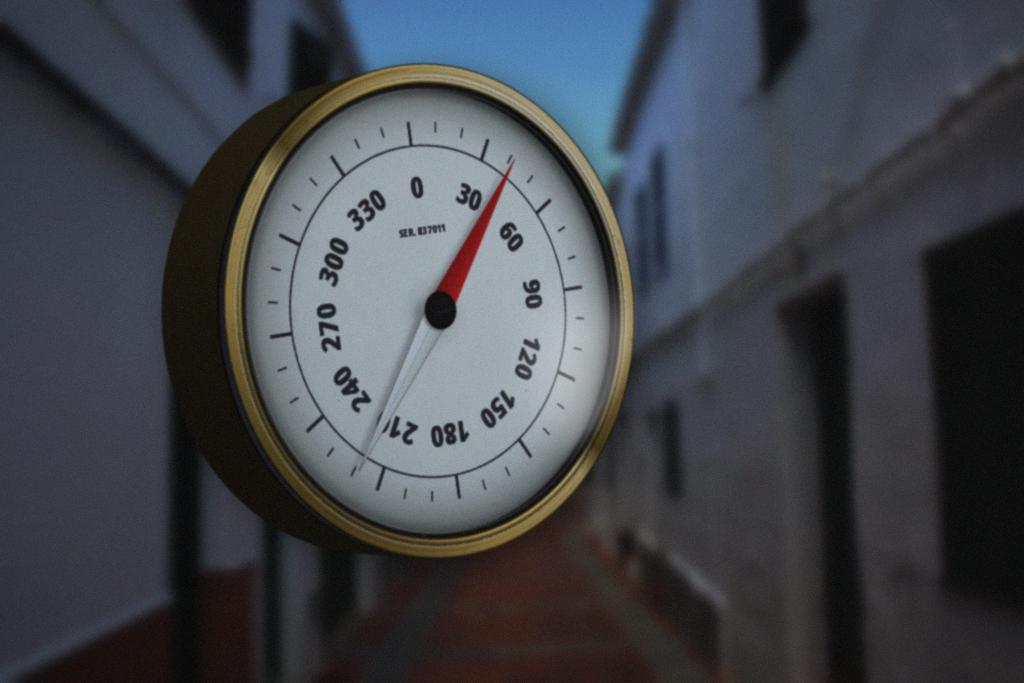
value=40 unit=°
